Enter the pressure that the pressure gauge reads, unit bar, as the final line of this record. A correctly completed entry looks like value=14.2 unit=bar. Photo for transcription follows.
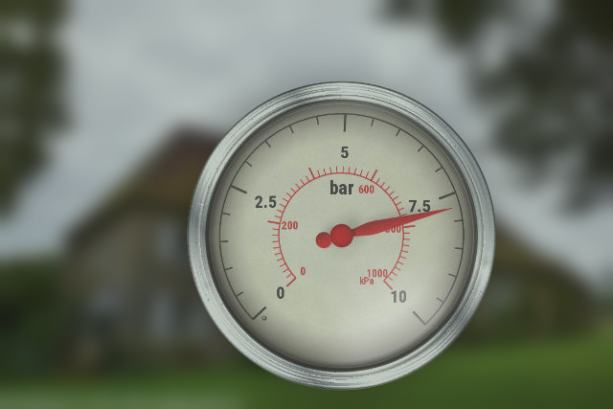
value=7.75 unit=bar
